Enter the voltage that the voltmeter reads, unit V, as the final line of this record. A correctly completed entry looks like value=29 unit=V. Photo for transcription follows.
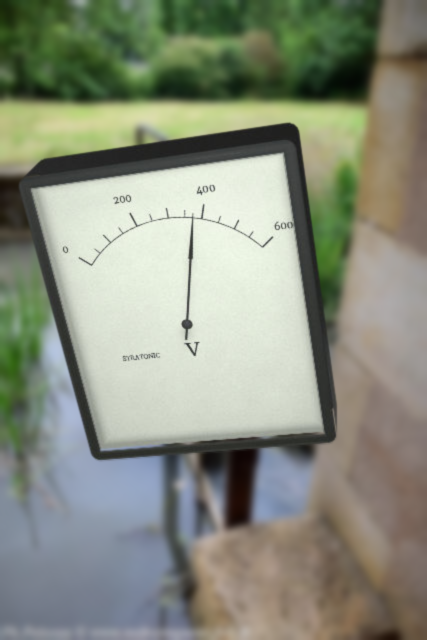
value=375 unit=V
